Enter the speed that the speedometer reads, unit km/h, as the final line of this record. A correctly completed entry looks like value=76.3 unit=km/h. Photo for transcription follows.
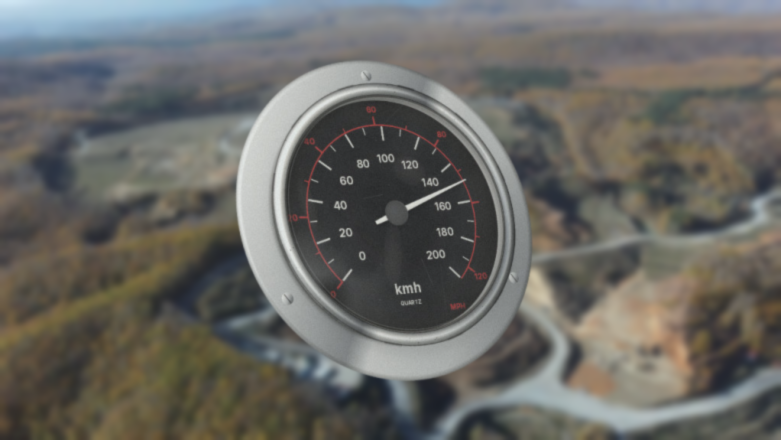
value=150 unit=km/h
